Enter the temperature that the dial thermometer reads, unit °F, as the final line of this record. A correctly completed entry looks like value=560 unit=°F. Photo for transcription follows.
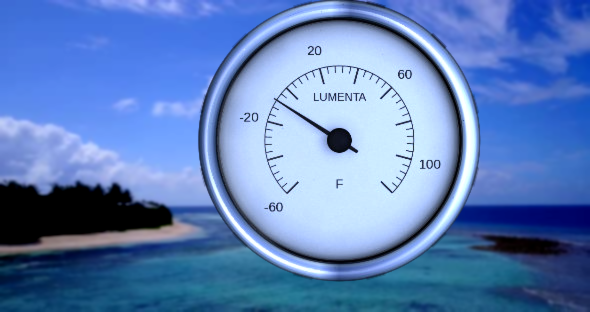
value=-8 unit=°F
